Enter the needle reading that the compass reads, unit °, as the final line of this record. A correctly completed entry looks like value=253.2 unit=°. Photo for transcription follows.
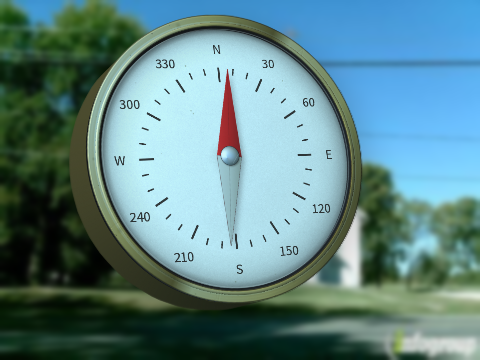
value=5 unit=°
